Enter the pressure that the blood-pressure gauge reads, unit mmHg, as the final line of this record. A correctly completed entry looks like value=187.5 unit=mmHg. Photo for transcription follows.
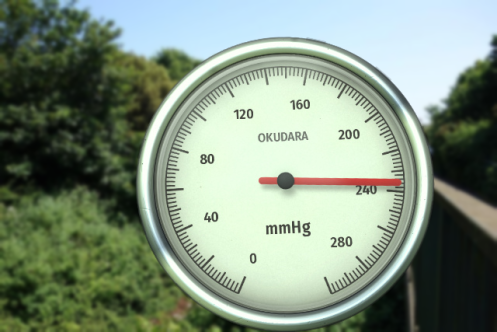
value=236 unit=mmHg
